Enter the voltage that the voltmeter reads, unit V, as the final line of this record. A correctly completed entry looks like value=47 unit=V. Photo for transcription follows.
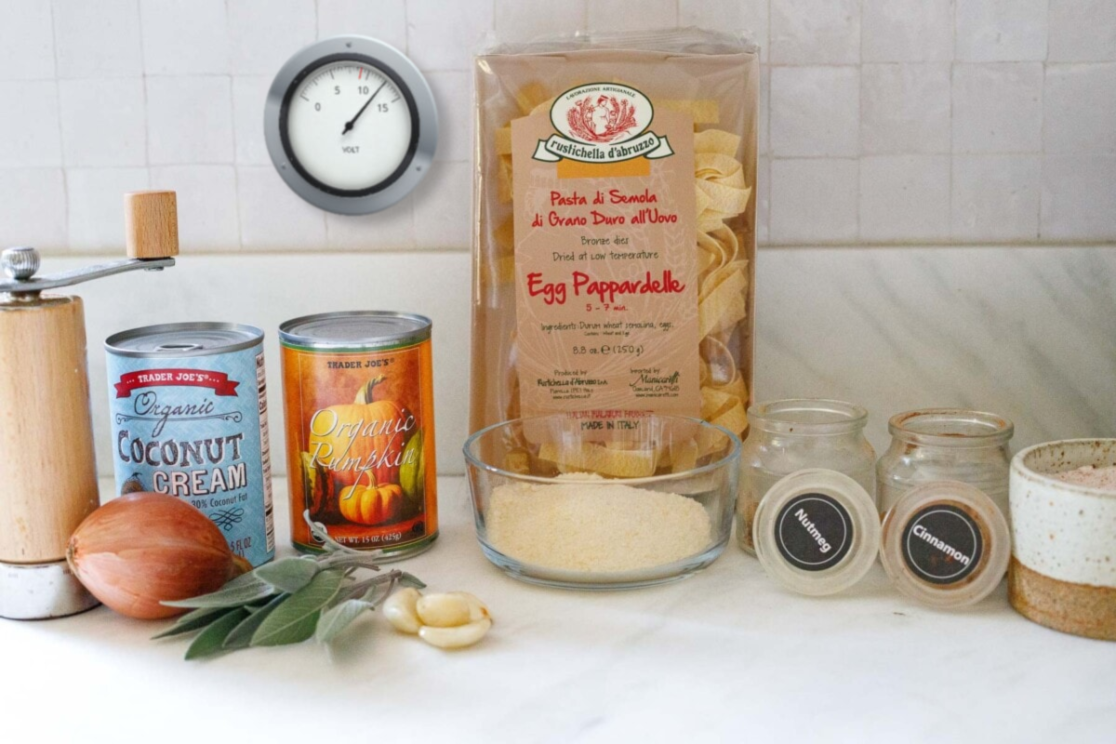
value=12.5 unit=V
